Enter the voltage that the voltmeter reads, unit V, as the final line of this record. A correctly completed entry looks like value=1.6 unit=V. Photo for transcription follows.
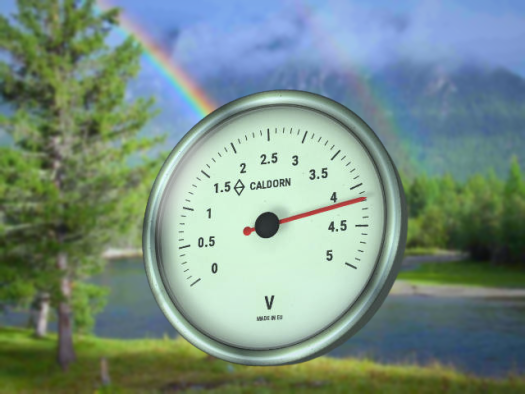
value=4.2 unit=V
